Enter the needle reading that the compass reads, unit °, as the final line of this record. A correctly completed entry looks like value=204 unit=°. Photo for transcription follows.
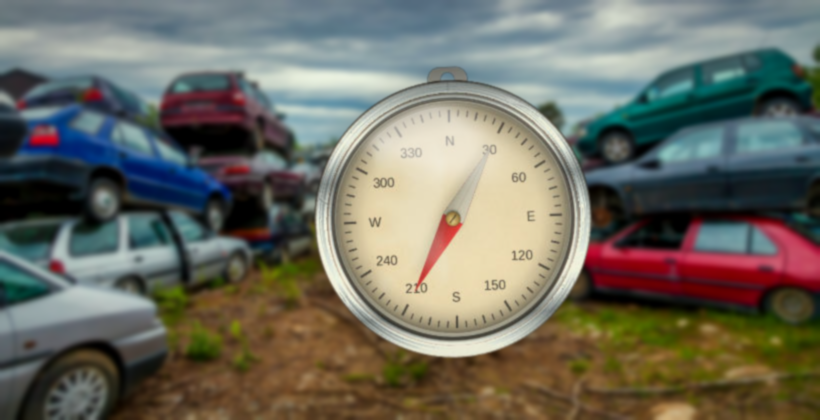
value=210 unit=°
